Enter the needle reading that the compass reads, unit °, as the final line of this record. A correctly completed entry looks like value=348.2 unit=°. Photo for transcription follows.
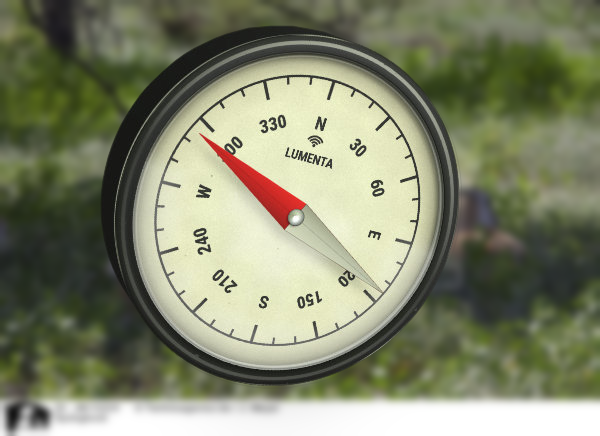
value=295 unit=°
